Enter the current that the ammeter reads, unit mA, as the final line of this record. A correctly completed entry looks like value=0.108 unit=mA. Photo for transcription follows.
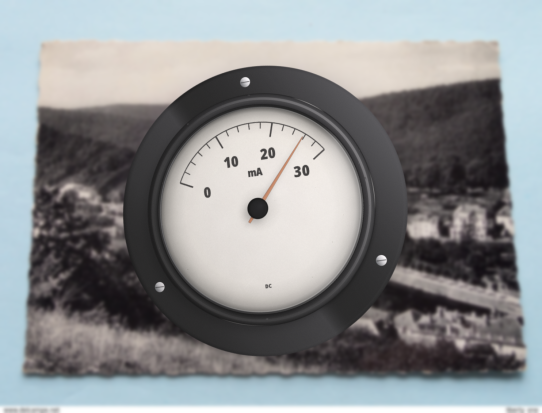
value=26 unit=mA
